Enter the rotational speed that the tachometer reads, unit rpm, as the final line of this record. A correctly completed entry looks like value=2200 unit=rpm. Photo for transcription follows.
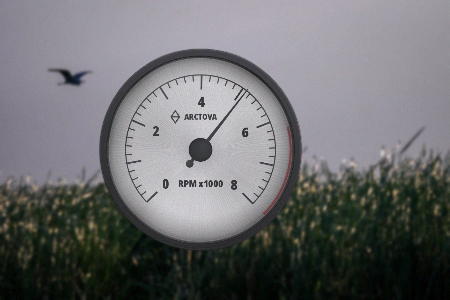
value=5100 unit=rpm
